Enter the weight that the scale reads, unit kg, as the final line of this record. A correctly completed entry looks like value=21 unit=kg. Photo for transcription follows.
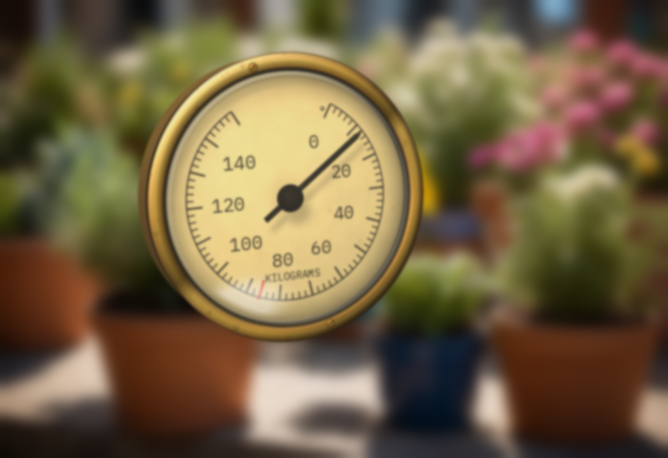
value=12 unit=kg
